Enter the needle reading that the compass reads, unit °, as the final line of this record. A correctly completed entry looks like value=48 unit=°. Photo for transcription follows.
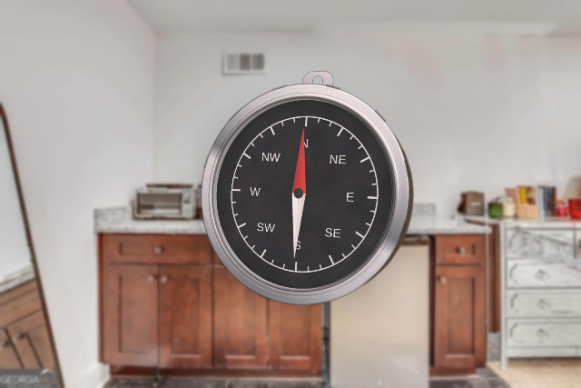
value=0 unit=°
